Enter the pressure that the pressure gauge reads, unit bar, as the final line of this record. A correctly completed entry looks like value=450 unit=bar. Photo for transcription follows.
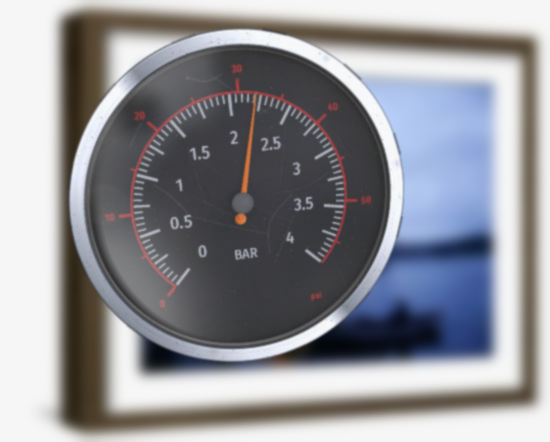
value=2.2 unit=bar
